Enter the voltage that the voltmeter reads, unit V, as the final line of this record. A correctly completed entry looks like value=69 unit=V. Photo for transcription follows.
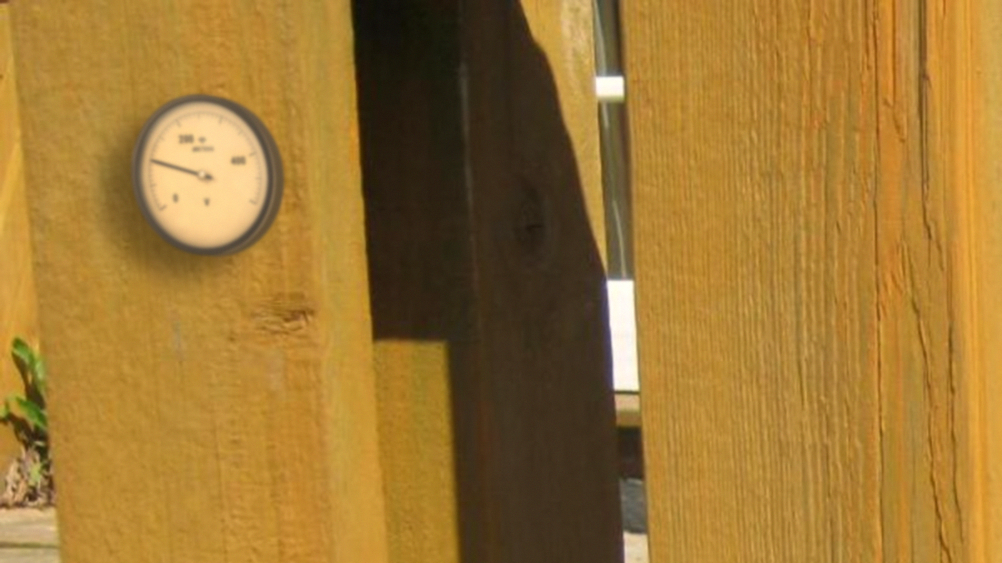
value=100 unit=V
